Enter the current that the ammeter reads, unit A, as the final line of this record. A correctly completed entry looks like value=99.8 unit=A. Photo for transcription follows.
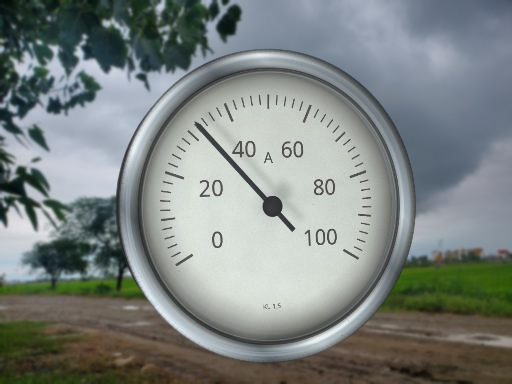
value=32 unit=A
